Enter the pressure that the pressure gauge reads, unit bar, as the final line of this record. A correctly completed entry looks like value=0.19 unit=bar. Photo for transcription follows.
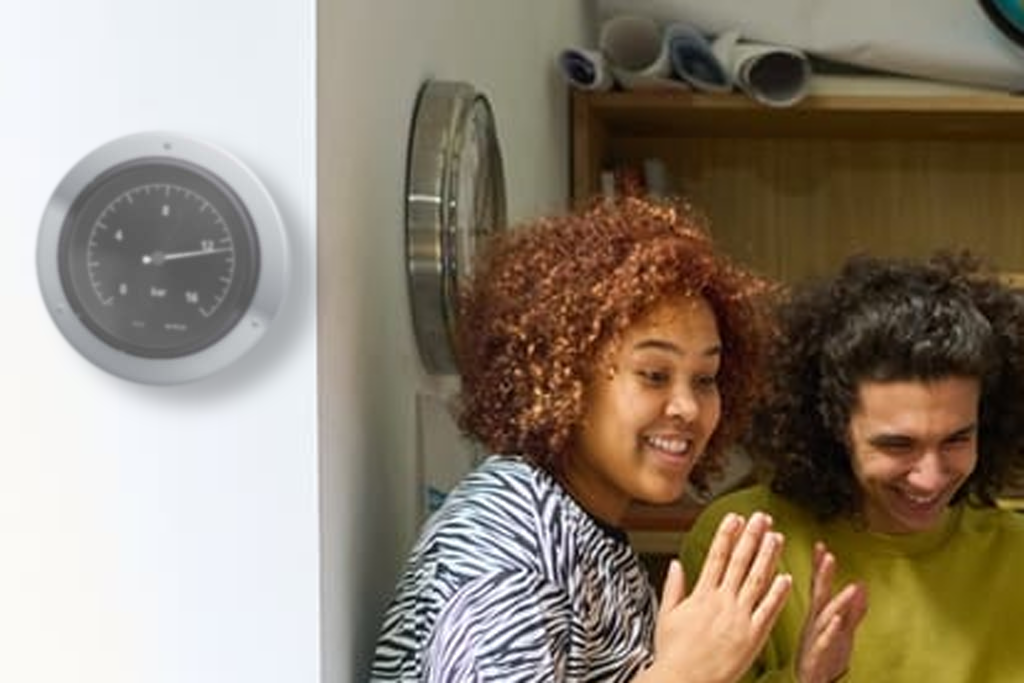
value=12.5 unit=bar
